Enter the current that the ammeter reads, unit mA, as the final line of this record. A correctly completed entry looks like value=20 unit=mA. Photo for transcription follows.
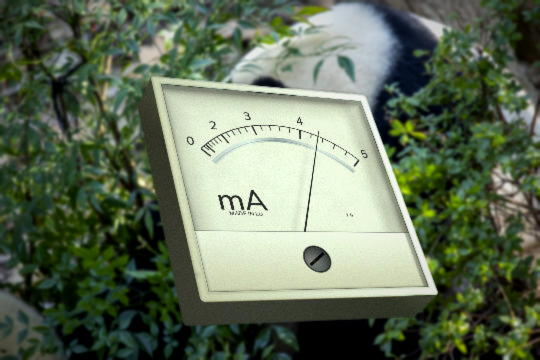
value=4.3 unit=mA
